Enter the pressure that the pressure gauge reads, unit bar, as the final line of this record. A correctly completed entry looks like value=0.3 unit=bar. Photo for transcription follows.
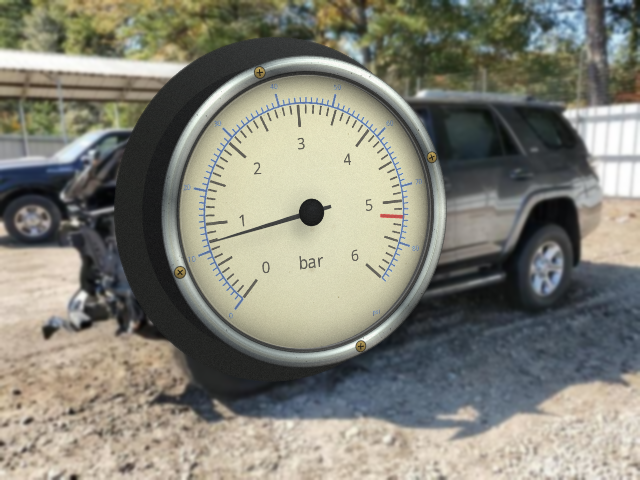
value=0.8 unit=bar
